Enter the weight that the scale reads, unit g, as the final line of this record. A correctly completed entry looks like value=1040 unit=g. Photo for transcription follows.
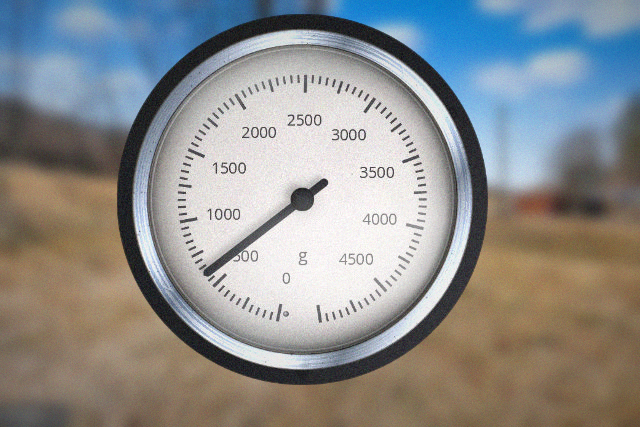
value=600 unit=g
